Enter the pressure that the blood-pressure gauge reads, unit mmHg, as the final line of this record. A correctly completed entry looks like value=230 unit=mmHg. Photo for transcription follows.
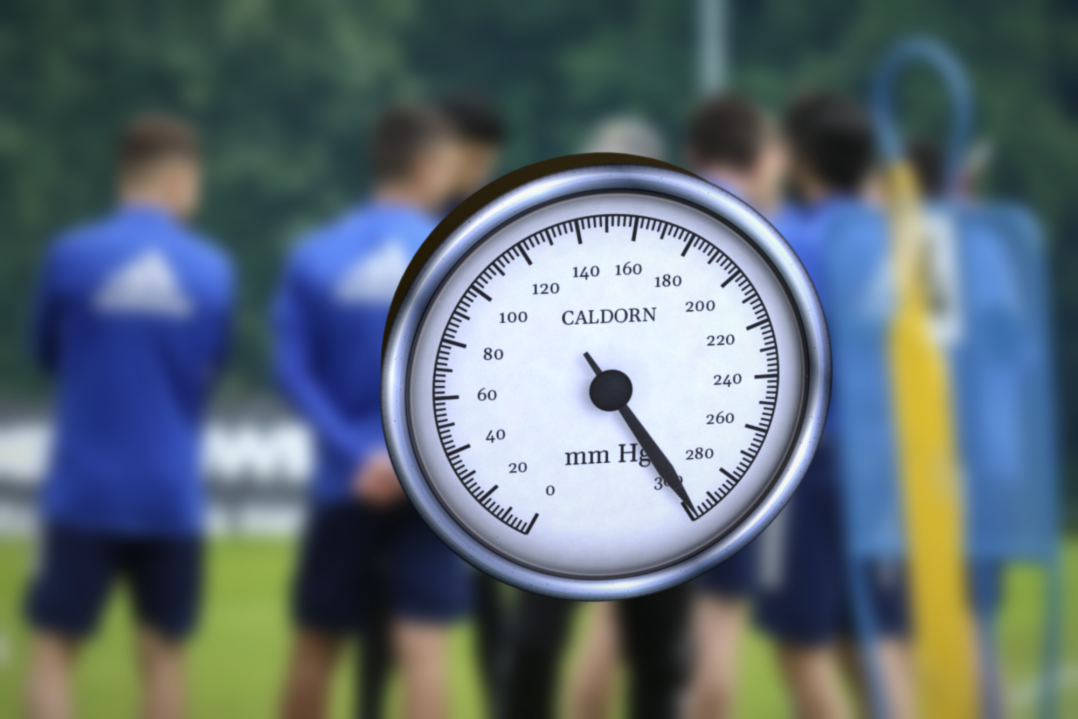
value=298 unit=mmHg
